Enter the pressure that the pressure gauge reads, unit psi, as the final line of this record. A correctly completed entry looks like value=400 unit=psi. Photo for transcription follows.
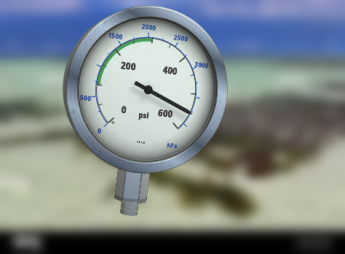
value=550 unit=psi
